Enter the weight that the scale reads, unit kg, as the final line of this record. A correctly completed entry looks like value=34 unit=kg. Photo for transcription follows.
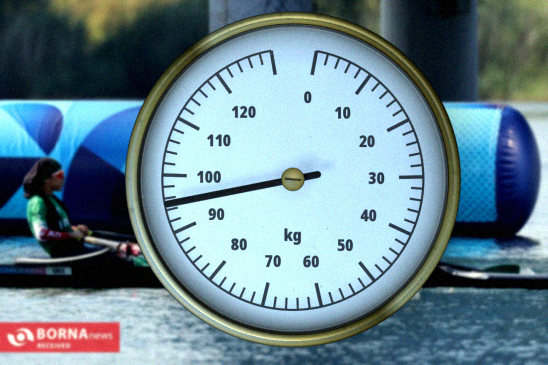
value=95 unit=kg
